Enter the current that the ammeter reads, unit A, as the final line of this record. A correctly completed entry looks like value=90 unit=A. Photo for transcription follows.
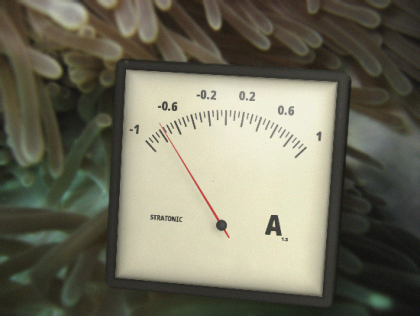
value=-0.75 unit=A
